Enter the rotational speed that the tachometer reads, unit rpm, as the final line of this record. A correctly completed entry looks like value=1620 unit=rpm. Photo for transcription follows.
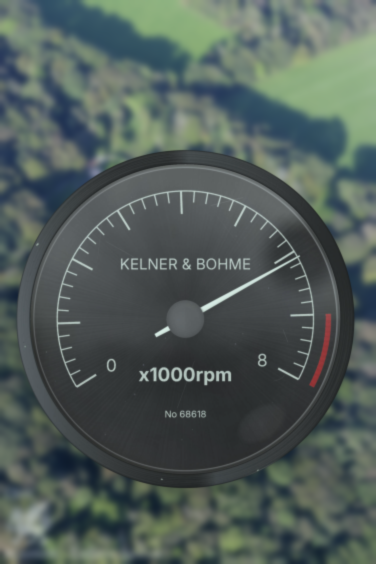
value=6100 unit=rpm
